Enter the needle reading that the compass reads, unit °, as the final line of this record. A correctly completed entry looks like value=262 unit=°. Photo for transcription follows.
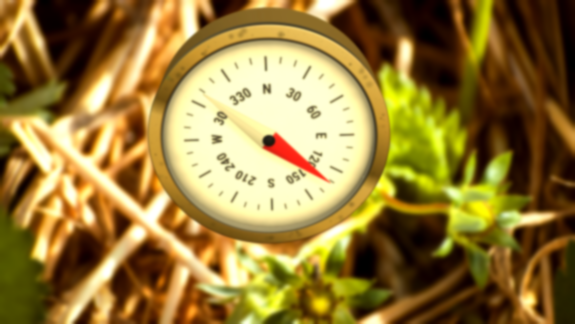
value=130 unit=°
